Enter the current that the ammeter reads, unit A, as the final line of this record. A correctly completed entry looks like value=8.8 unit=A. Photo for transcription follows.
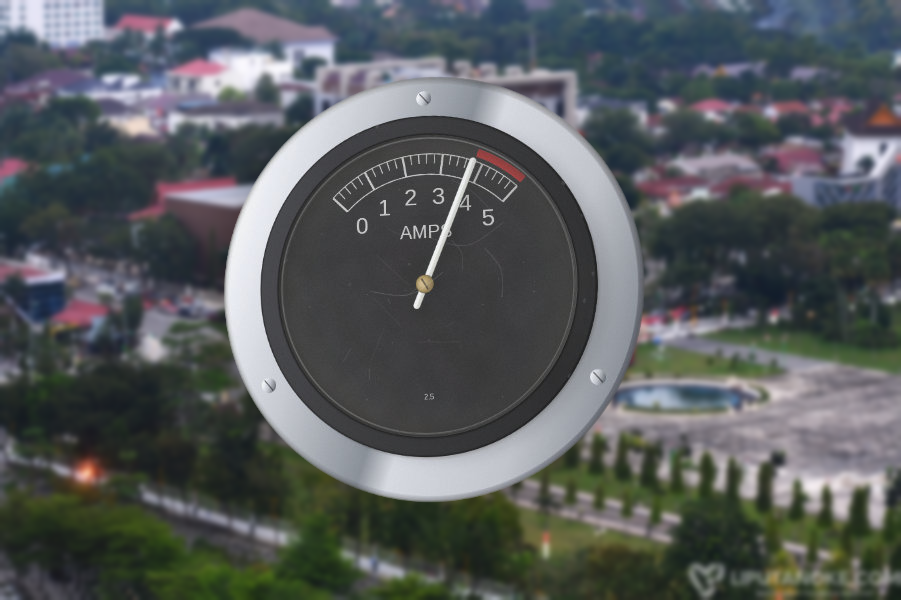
value=3.8 unit=A
